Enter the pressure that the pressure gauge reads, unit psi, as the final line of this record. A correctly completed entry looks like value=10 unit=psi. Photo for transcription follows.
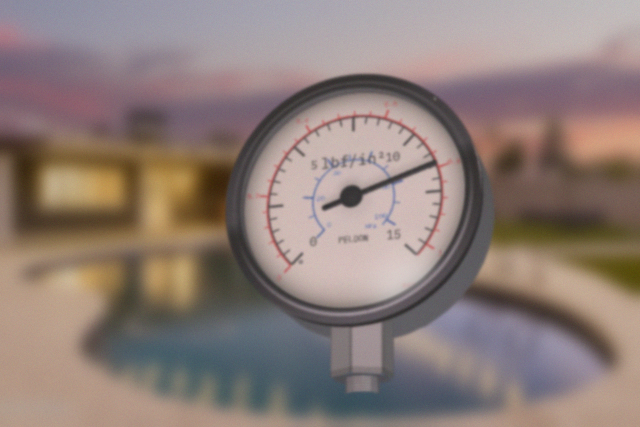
value=11.5 unit=psi
